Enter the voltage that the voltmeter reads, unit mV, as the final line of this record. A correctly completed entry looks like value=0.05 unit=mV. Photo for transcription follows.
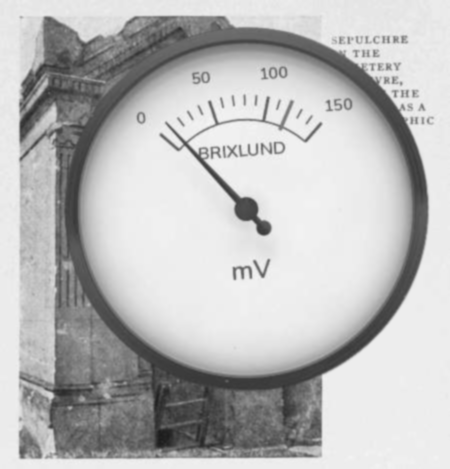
value=10 unit=mV
